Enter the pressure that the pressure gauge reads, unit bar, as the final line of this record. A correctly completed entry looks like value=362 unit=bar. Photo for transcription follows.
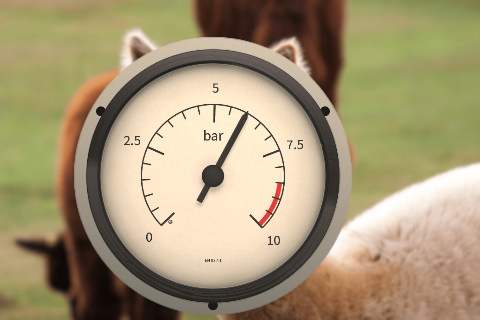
value=6 unit=bar
